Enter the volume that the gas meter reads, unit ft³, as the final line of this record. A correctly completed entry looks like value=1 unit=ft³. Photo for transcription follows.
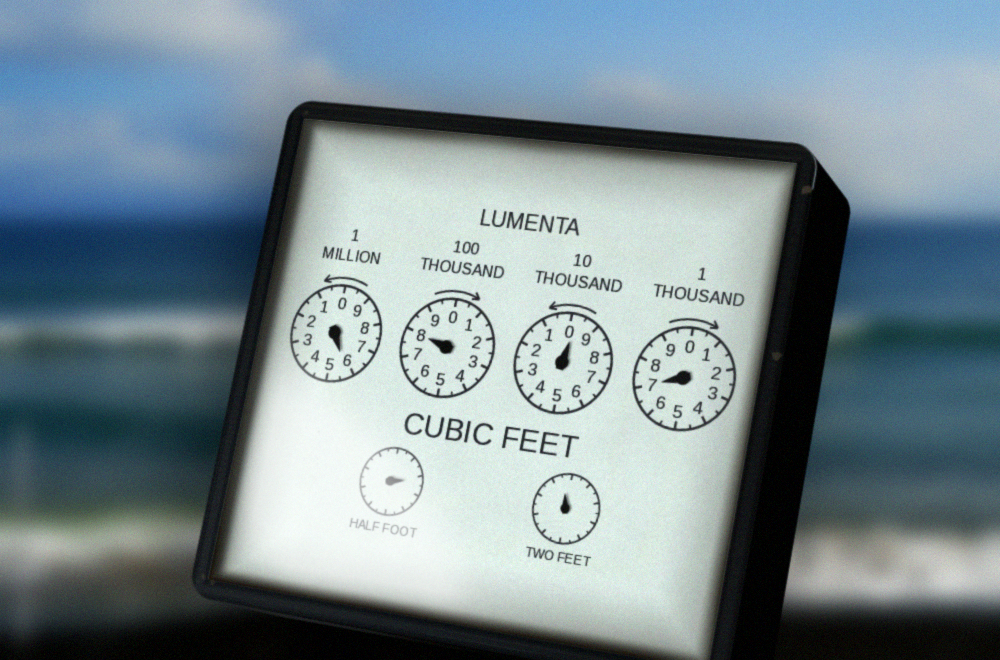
value=579700 unit=ft³
